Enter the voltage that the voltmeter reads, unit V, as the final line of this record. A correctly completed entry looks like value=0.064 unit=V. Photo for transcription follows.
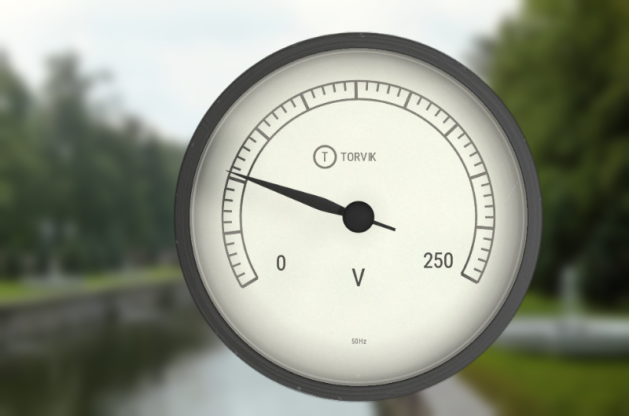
value=52.5 unit=V
